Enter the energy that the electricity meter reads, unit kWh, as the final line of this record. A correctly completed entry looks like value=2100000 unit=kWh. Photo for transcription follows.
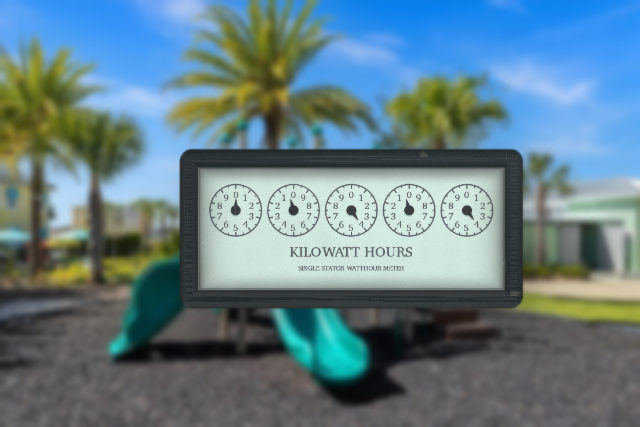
value=404 unit=kWh
